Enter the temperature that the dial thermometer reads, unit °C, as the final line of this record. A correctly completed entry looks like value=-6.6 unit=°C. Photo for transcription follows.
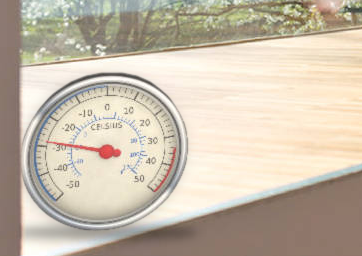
value=-28 unit=°C
